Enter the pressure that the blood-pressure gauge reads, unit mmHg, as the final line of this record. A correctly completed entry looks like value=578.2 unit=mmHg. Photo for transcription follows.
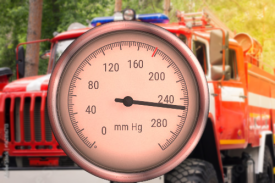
value=250 unit=mmHg
